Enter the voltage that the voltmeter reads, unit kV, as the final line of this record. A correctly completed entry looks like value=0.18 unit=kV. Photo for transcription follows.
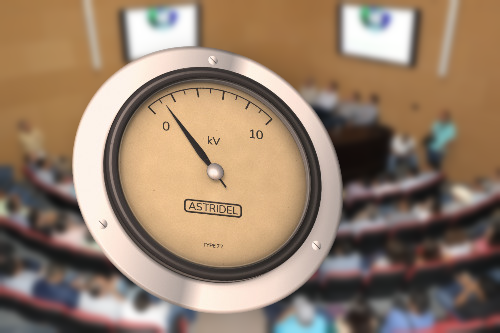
value=1 unit=kV
